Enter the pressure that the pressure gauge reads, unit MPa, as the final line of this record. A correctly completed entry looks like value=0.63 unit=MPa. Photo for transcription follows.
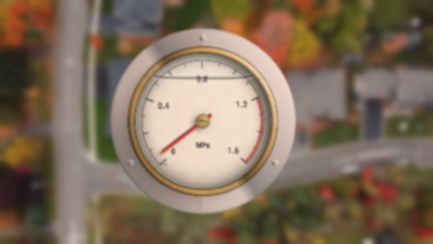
value=0.05 unit=MPa
